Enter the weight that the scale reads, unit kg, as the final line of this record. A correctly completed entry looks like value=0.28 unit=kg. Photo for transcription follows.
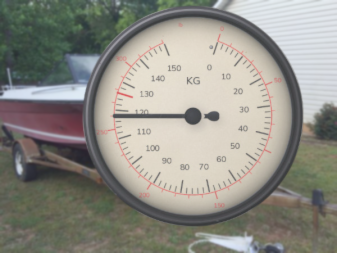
value=118 unit=kg
